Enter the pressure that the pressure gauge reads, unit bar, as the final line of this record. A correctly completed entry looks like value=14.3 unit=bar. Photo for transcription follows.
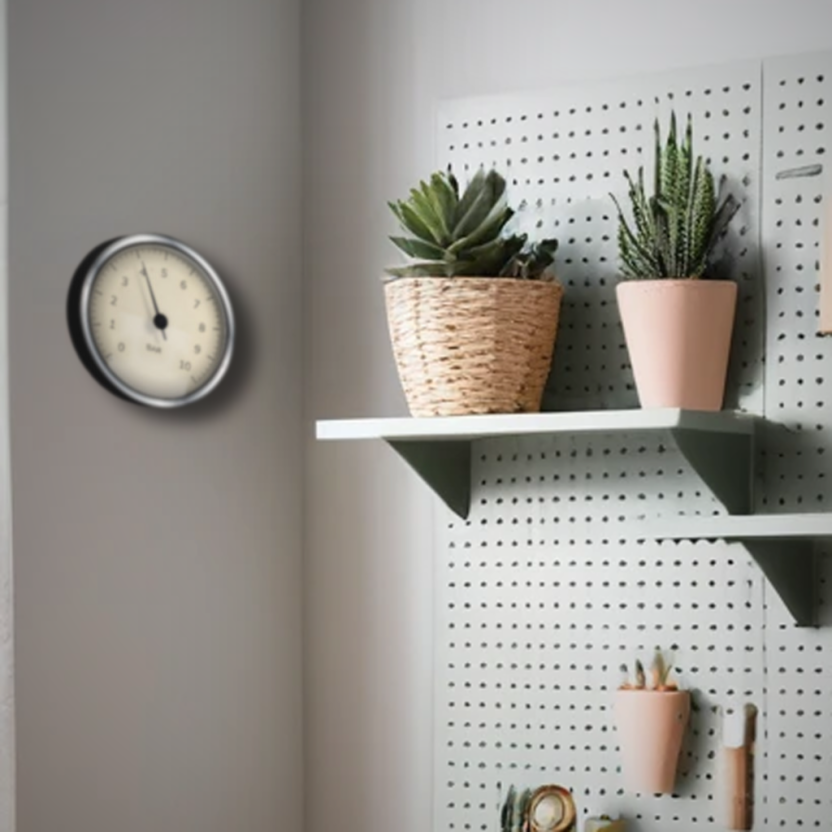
value=4 unit=bar
